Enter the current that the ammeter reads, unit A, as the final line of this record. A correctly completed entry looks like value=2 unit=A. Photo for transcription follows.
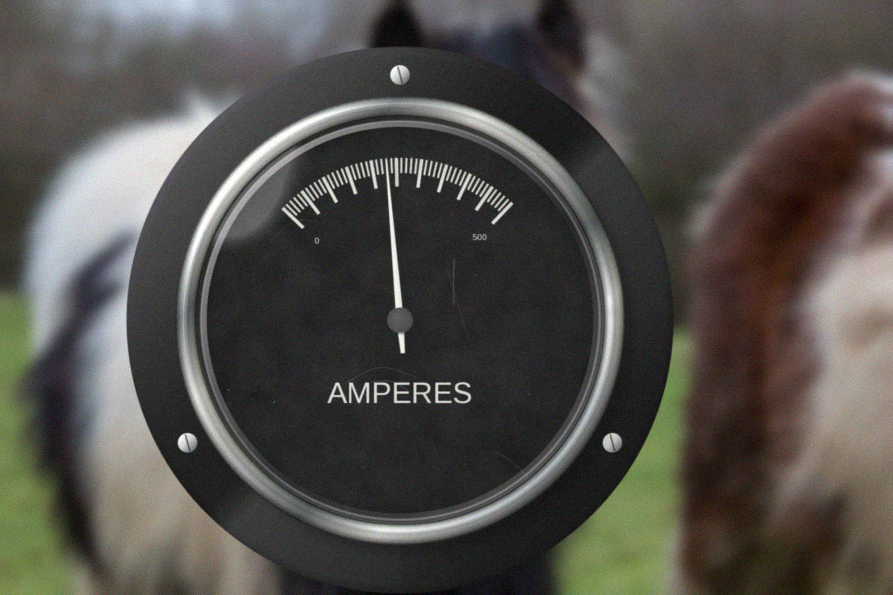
value=230 unit=A
